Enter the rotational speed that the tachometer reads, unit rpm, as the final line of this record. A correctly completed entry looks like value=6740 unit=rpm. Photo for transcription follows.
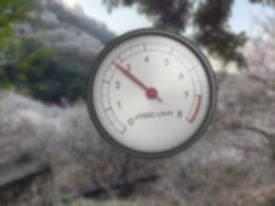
value=2750 unit=rpm
